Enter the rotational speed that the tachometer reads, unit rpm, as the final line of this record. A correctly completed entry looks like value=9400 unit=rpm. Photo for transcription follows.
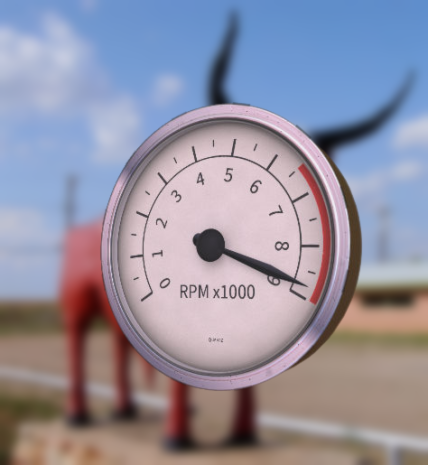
value=8750 unit=rpm
